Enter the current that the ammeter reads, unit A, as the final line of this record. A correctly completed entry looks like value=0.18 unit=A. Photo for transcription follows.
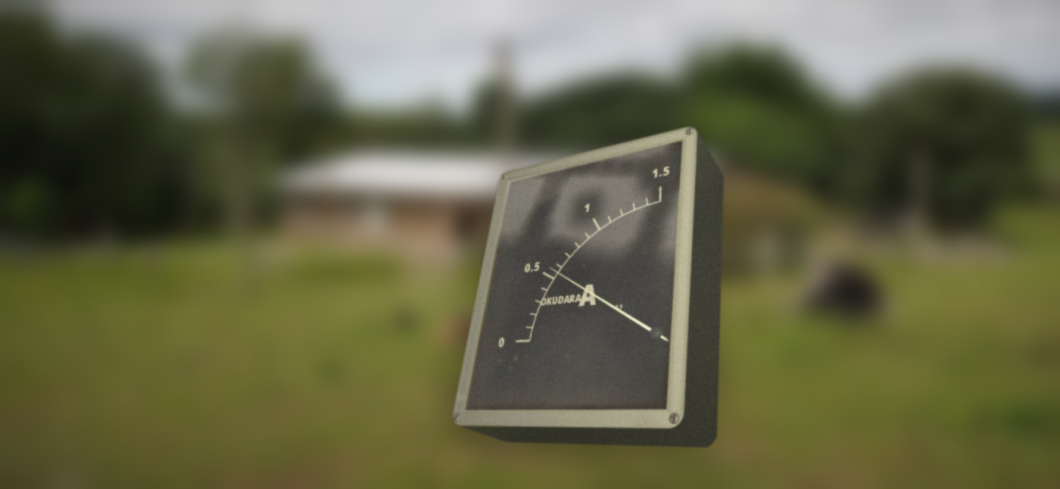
value=0.55 unit=A
